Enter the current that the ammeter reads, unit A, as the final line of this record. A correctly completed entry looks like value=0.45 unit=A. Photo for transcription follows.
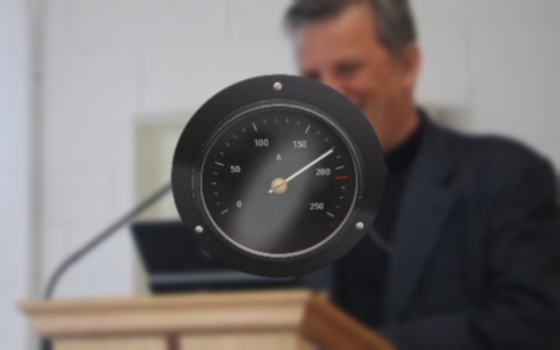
value=180 unit=A
